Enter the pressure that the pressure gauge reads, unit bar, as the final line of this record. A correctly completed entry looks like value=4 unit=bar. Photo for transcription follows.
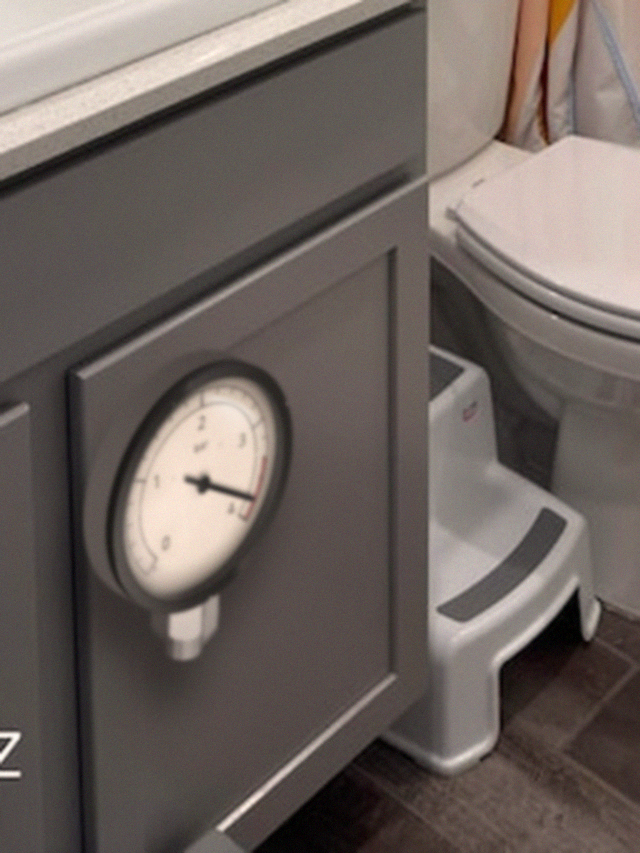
value=3.8 unit=bar
